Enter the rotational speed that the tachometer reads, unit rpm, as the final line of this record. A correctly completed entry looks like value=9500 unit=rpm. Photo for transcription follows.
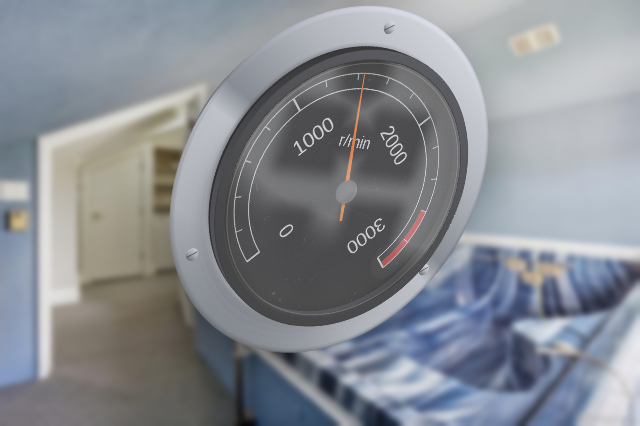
value=1400 unit=rpm
